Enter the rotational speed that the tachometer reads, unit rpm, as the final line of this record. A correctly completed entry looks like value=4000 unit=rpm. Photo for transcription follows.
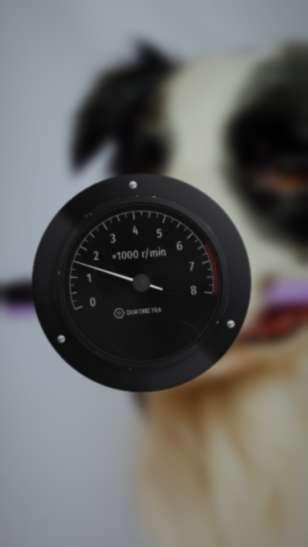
value=1500 unit=rpm
